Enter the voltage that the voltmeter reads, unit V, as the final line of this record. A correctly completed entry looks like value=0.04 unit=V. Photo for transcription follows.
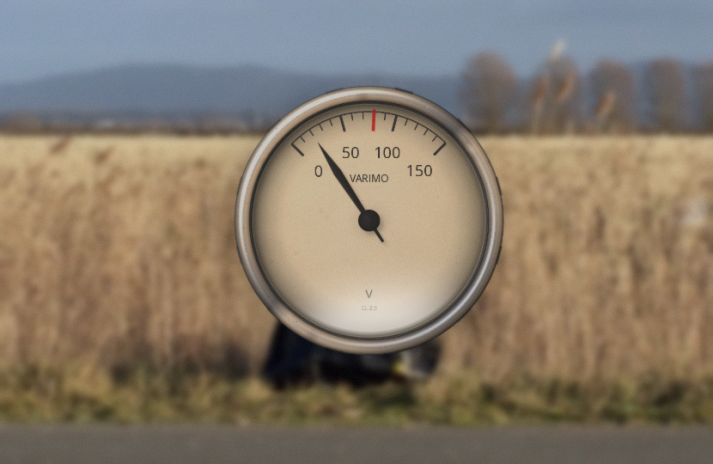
value=20 unit=V
